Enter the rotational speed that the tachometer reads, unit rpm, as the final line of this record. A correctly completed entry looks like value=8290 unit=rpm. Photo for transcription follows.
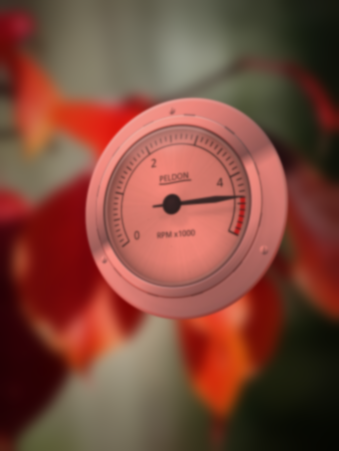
value=4400 unit=rpm
